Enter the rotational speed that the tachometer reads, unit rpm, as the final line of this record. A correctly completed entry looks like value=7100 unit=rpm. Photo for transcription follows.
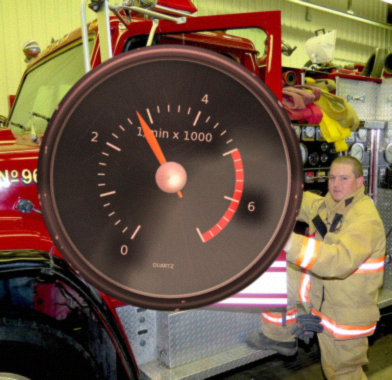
value=2800 unit=rpm
